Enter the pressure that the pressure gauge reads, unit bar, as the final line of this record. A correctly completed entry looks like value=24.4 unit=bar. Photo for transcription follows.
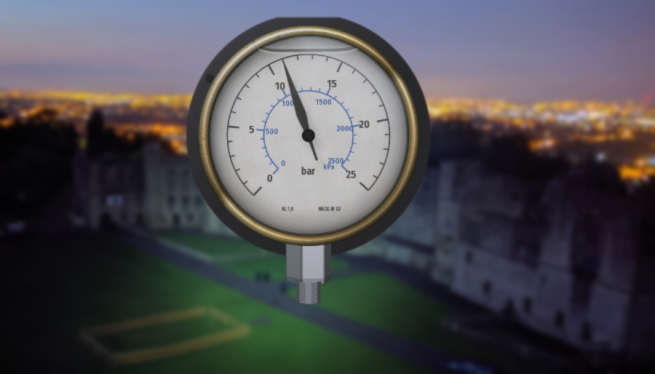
value=11 unit=bar
